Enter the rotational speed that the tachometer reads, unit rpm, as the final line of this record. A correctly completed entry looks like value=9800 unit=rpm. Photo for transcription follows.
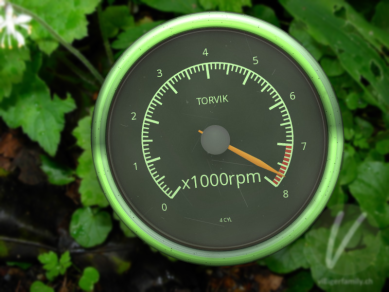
value=7700 unit=rpm
